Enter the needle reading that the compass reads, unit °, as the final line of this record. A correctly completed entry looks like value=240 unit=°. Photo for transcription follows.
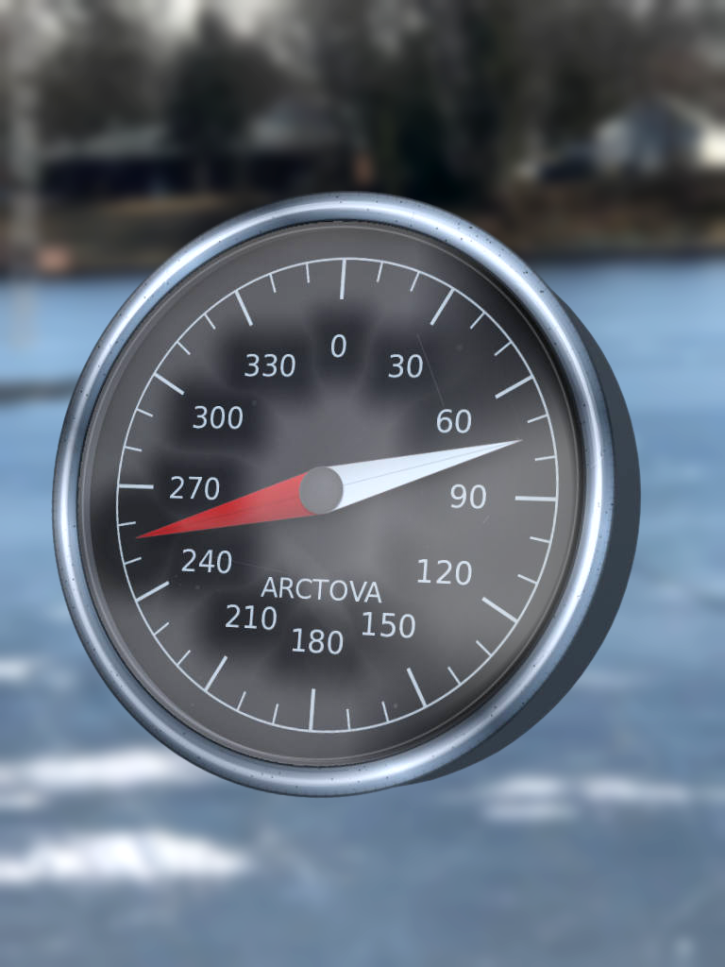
value=255 unit=°
